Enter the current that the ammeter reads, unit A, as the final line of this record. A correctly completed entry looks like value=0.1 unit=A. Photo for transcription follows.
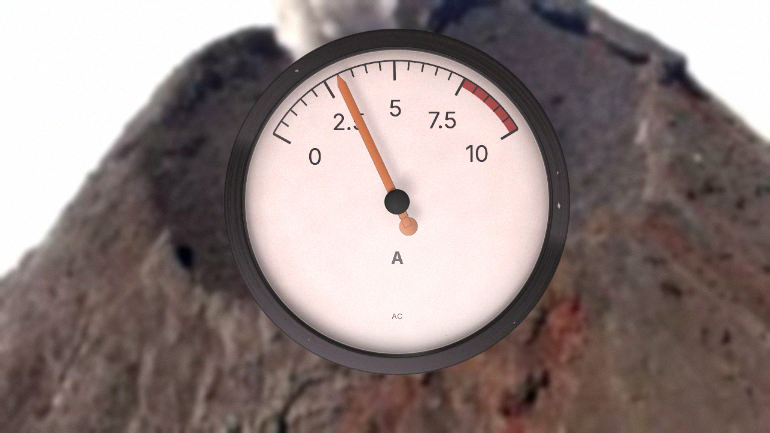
value=3 unit=A
